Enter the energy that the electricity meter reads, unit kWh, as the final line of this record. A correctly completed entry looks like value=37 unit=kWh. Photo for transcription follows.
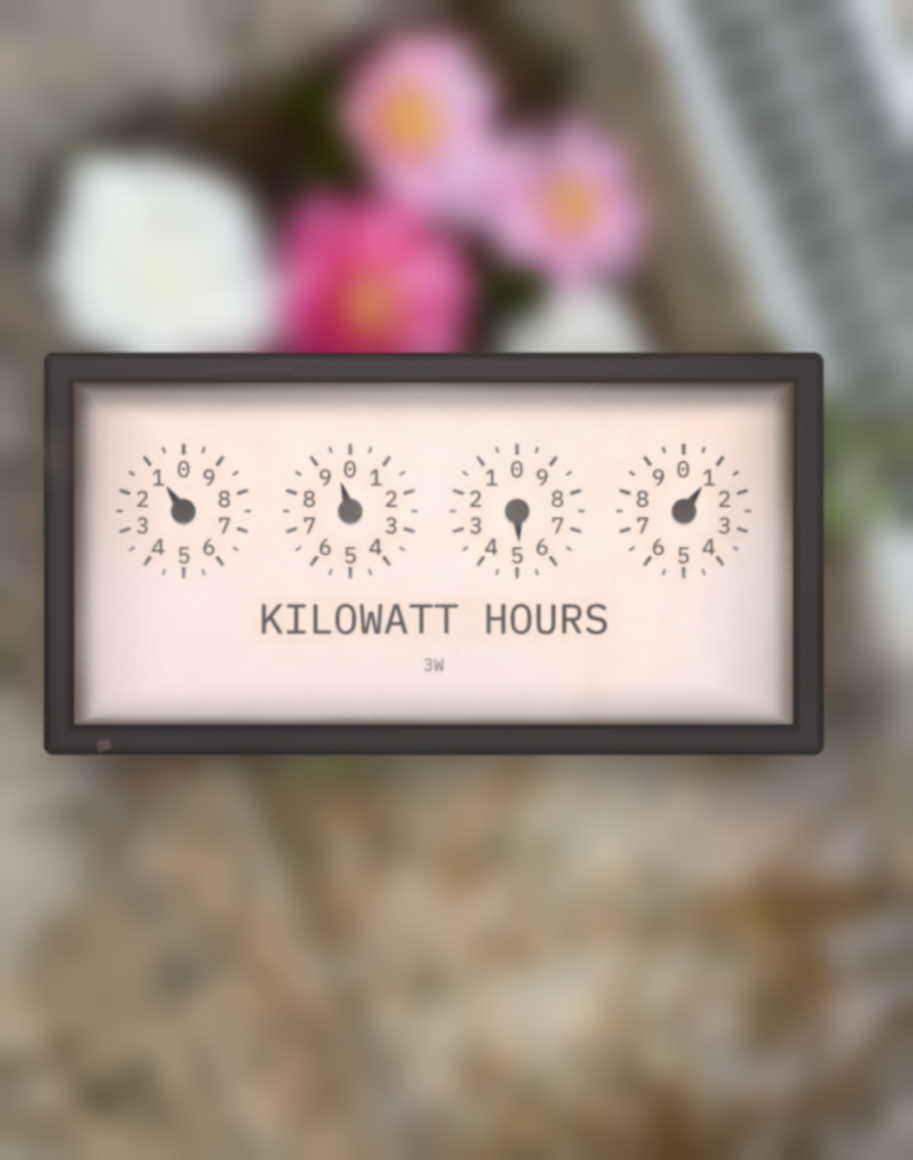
value=951 unit=kWh
